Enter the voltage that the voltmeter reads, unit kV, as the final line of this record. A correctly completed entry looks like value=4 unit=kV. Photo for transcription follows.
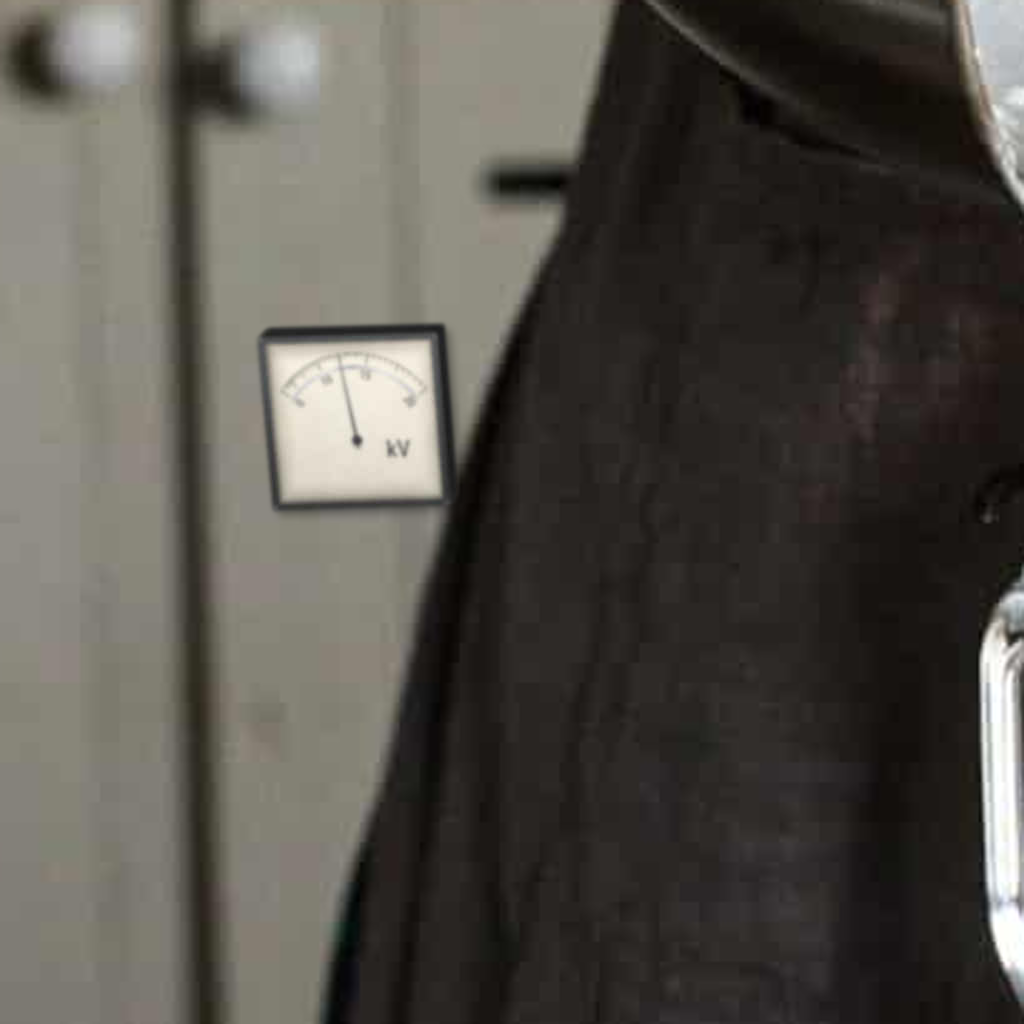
value=12.5 unit=kV
